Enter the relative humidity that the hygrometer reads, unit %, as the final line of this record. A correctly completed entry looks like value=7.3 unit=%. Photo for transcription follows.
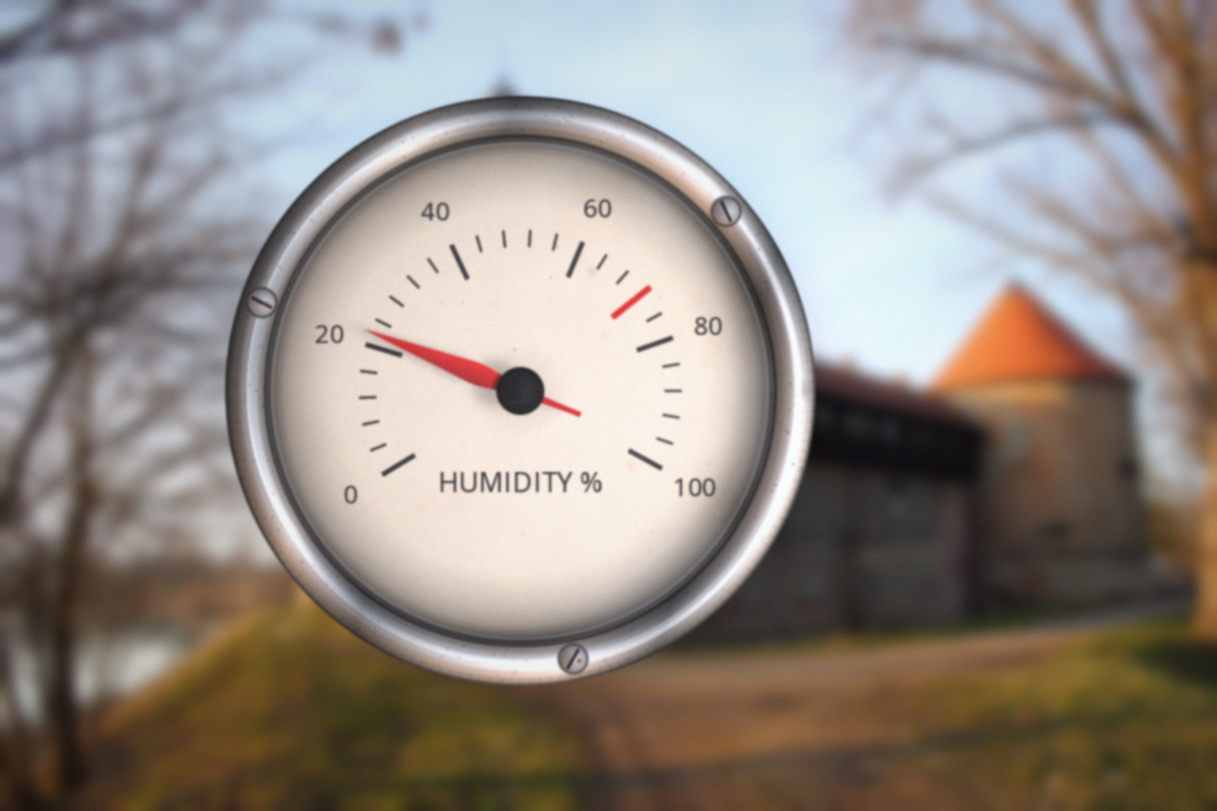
value=22 unit=%
